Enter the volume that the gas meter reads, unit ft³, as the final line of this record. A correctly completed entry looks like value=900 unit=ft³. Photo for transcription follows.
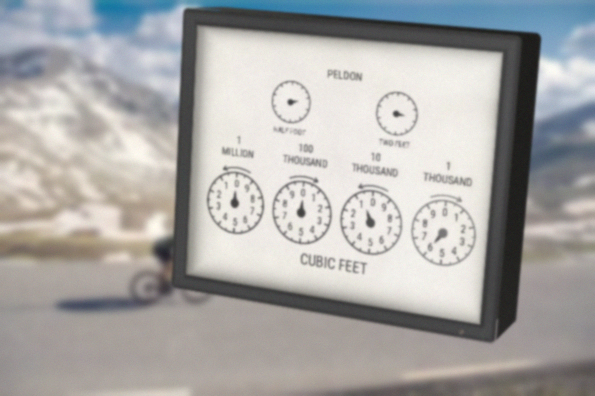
value=600 unit=ft³
